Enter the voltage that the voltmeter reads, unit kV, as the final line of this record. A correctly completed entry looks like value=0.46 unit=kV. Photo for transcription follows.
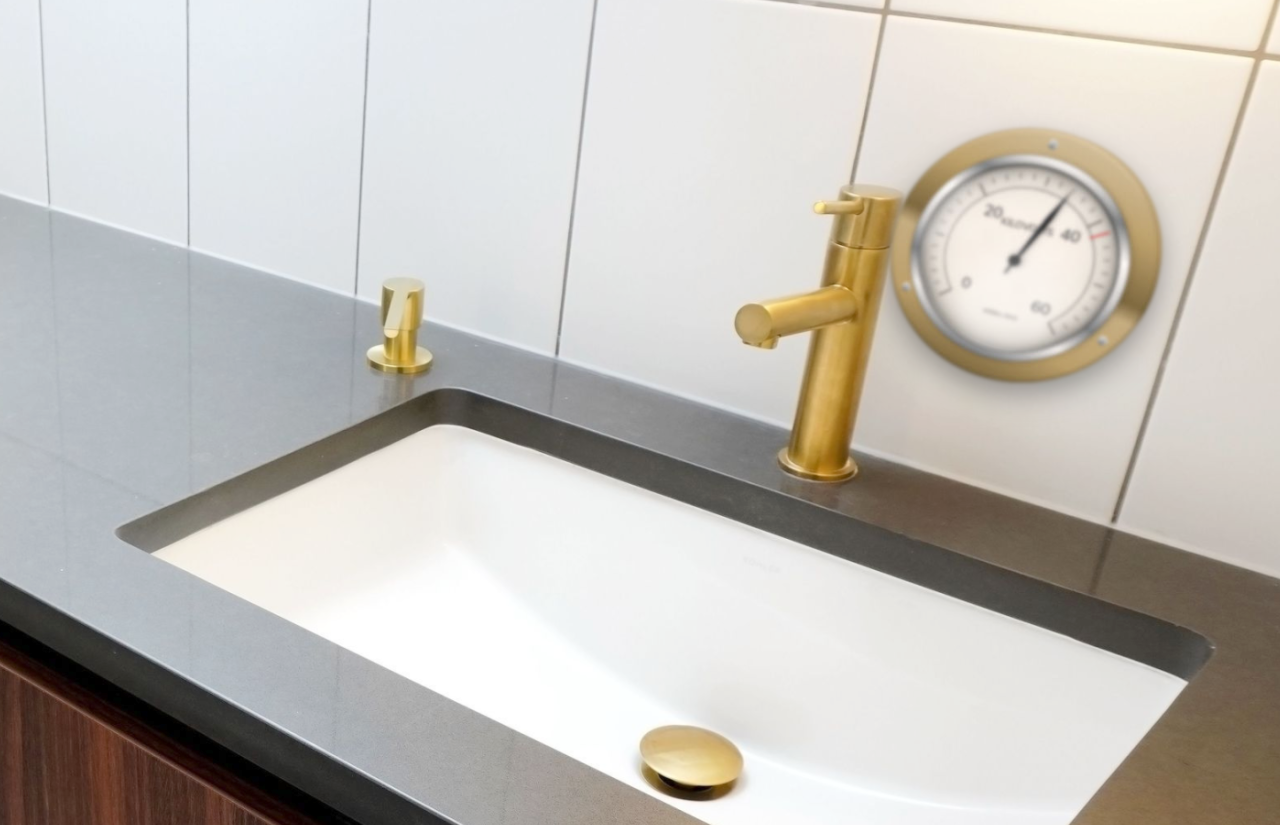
value=34 unit=kV
